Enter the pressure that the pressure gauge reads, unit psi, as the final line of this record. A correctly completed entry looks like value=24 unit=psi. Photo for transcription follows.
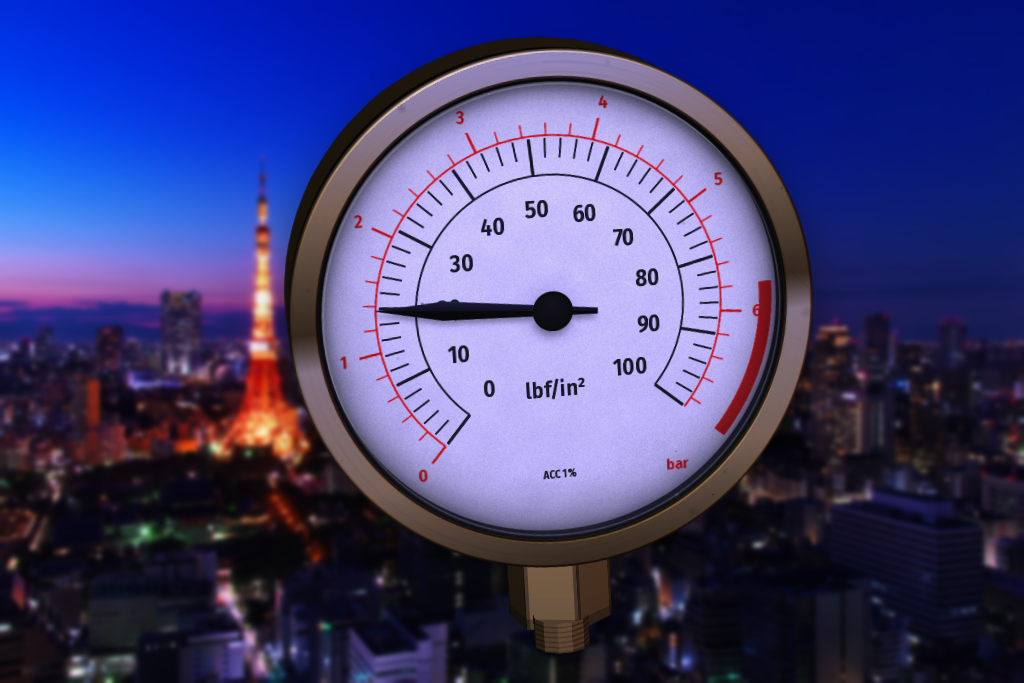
value=20 unit=psi
